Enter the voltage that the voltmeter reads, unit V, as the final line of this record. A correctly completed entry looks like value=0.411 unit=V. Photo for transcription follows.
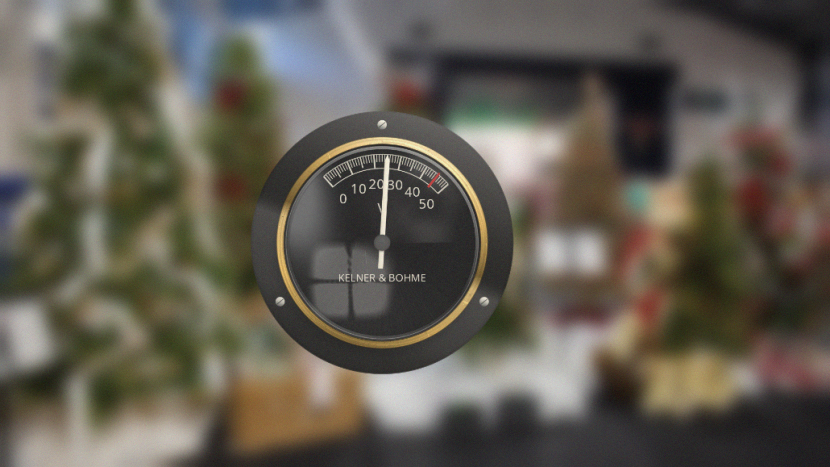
value=25 unit=V
